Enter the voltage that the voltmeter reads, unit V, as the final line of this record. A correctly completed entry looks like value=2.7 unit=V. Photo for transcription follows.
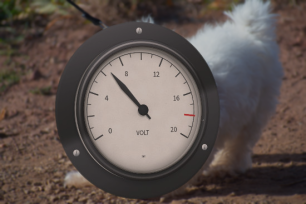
value=6.5 unit=V
